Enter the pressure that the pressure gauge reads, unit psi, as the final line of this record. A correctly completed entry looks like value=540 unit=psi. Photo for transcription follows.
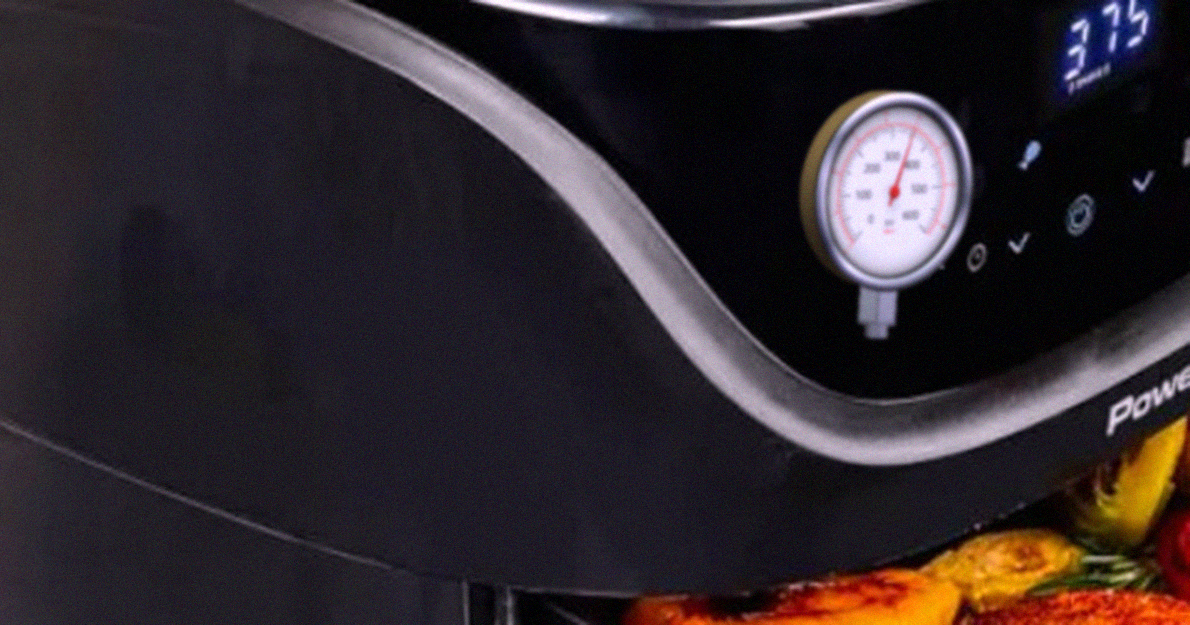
value=350 unit=psi
